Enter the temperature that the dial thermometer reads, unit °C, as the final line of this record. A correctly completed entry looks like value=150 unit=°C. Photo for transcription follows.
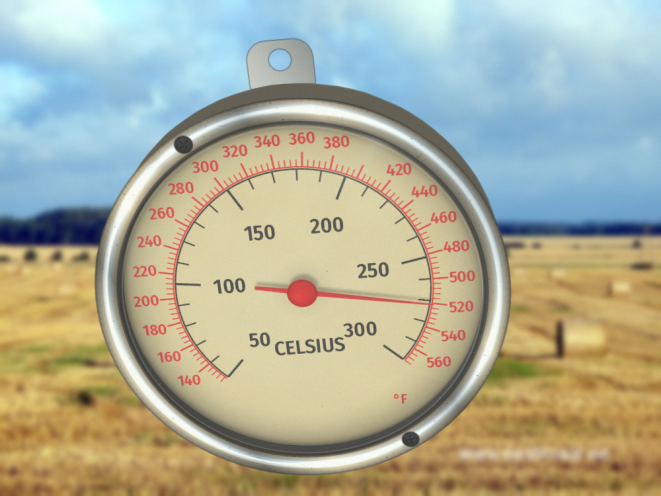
value=270 unit=°C
